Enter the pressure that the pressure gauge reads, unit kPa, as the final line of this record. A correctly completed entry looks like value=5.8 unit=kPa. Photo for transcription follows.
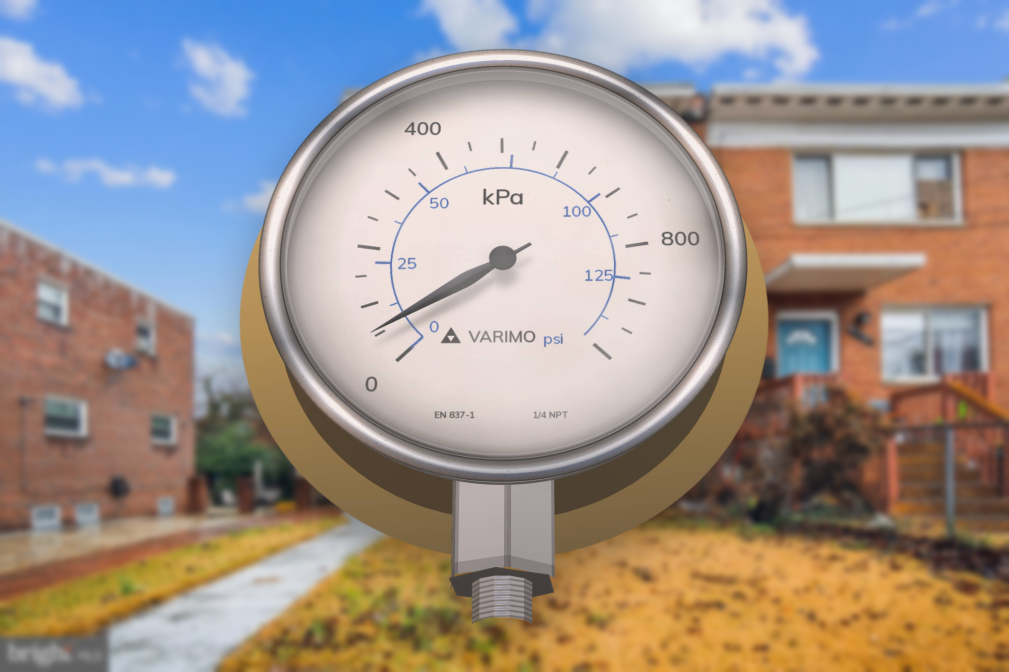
value=50 unit=kPa
